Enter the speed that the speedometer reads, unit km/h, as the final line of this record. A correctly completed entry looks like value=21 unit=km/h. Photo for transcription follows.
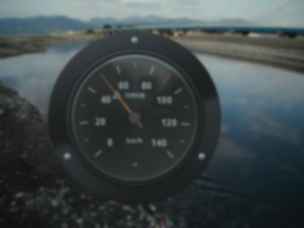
value=50 unit=km/h
